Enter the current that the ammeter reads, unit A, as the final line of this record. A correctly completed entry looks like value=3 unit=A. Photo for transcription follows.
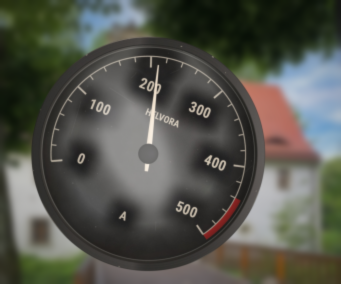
value=210 unit=A
